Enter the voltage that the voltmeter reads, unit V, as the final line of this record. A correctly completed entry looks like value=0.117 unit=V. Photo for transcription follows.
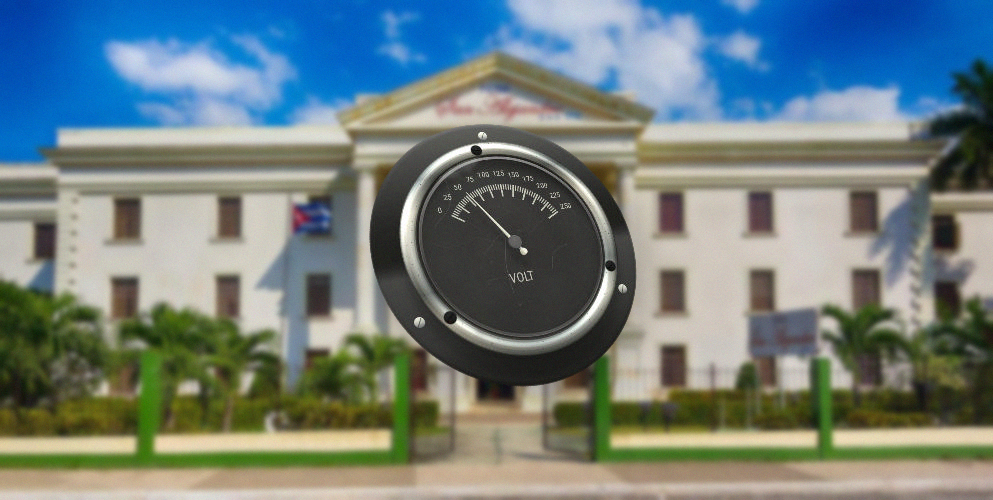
value=50 unit=V
